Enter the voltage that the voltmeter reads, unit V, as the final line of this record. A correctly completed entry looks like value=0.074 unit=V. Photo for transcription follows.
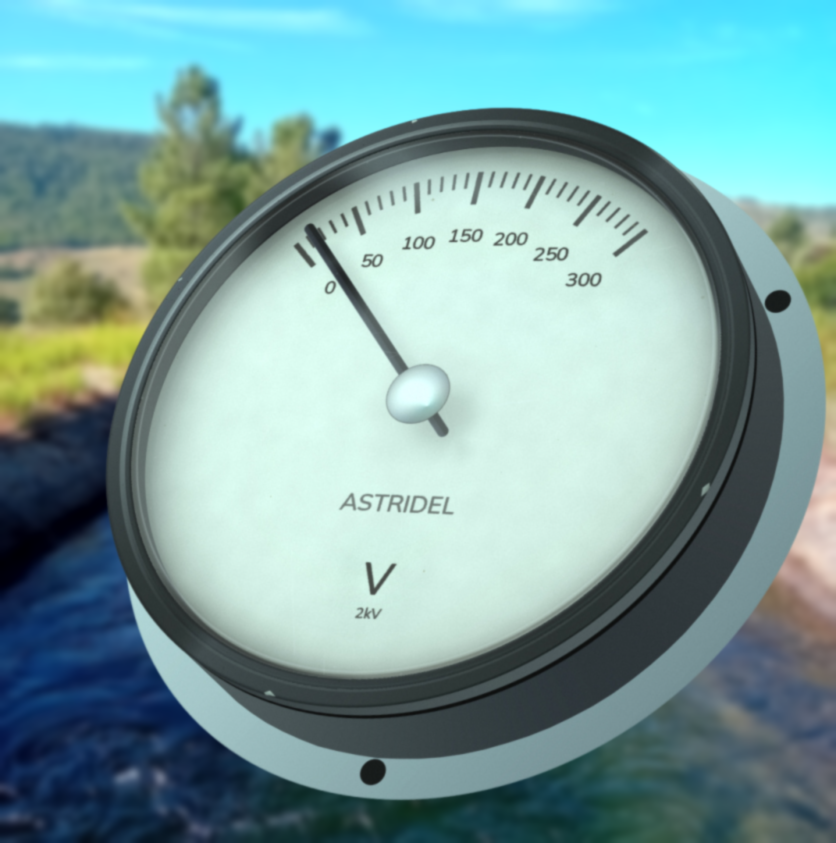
value=15 unit=V
